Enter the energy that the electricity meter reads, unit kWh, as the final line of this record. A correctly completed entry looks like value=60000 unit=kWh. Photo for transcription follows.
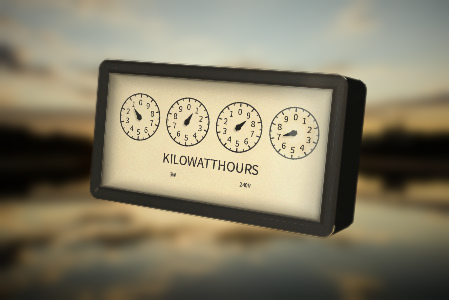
value=1087 unit=kWh
